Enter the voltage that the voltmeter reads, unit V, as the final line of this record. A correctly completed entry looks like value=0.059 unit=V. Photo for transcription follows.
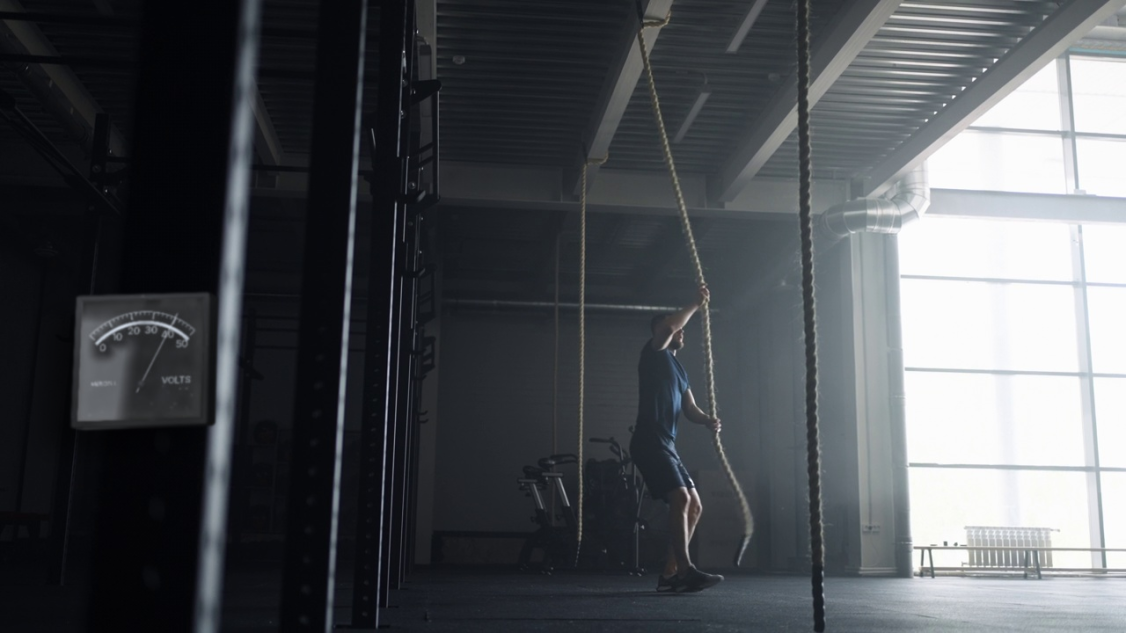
value=40 unit=V
